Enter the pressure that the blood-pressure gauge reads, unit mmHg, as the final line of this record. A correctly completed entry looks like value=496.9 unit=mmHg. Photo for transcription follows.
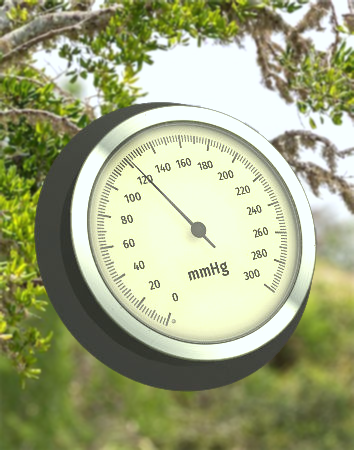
value=120 unit=mmHg
